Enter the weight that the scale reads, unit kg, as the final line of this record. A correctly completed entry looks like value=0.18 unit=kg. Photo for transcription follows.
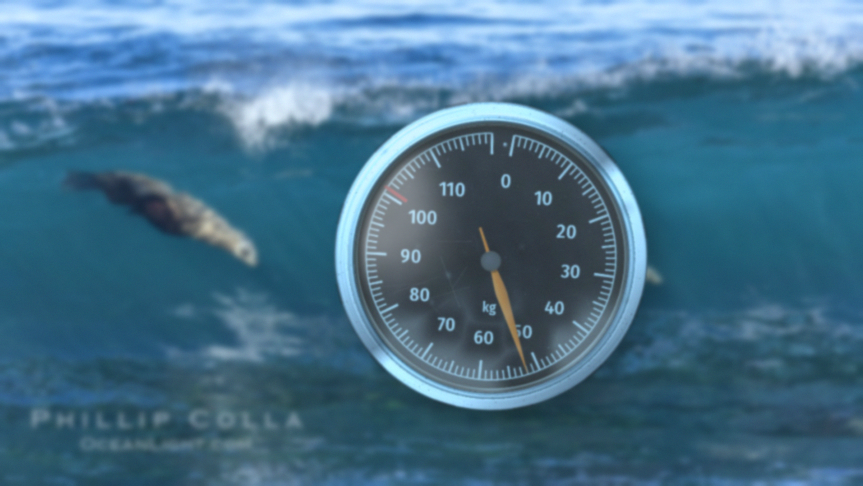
value=52 unit=kg
